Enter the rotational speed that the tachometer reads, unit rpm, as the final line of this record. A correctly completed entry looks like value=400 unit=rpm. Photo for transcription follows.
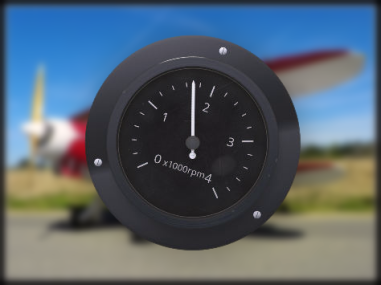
value=1700 unit=rpm
